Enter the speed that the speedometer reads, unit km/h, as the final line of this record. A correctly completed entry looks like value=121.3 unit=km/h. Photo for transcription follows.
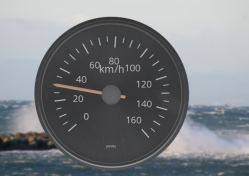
value=30 unit=km/h
